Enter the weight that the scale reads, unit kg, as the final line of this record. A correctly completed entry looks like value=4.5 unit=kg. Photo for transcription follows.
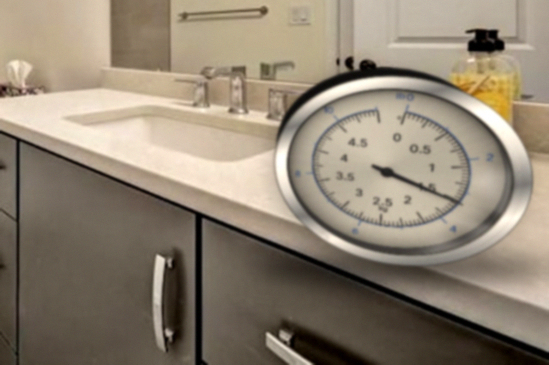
value=1.5 unit=kg
